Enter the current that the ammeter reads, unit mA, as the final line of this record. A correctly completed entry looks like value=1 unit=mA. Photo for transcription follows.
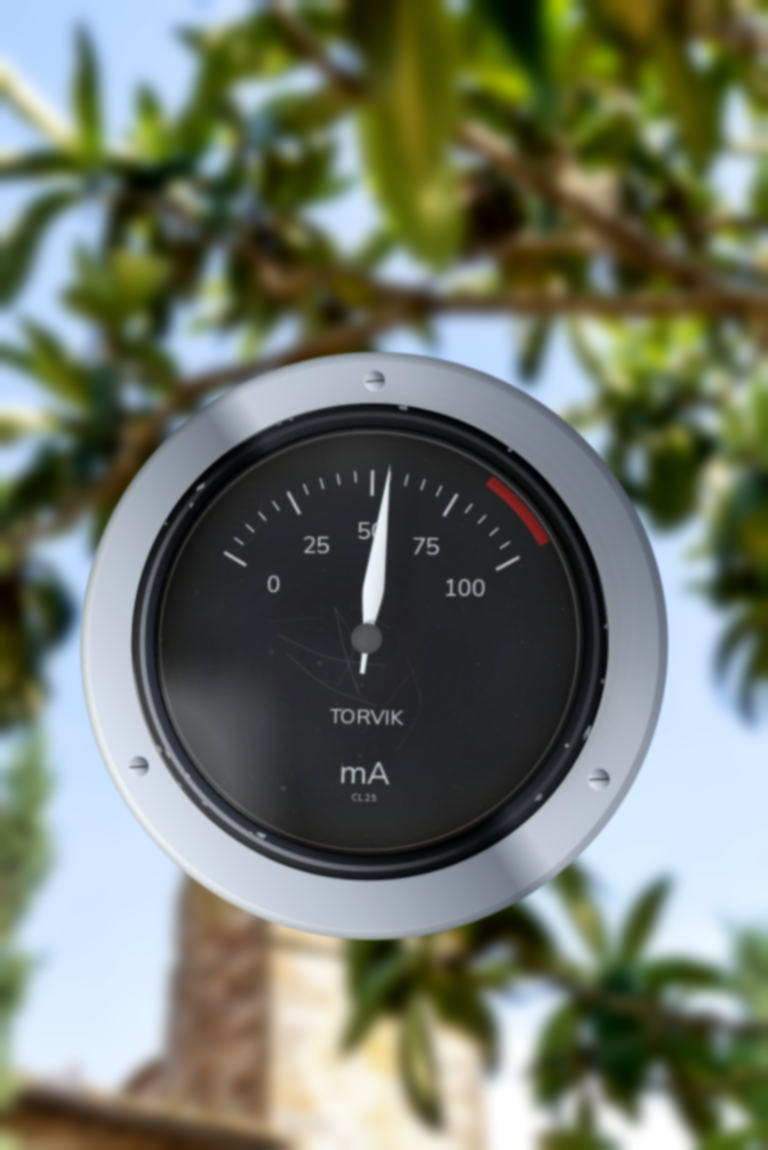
value=55 unit=mA
